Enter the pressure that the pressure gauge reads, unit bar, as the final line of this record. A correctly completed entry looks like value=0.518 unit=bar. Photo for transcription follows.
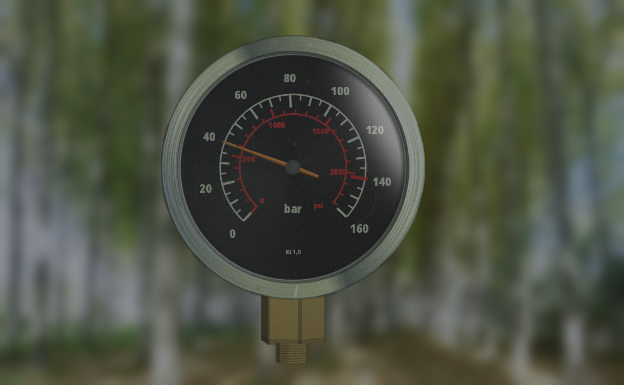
value=40 unit=bar
